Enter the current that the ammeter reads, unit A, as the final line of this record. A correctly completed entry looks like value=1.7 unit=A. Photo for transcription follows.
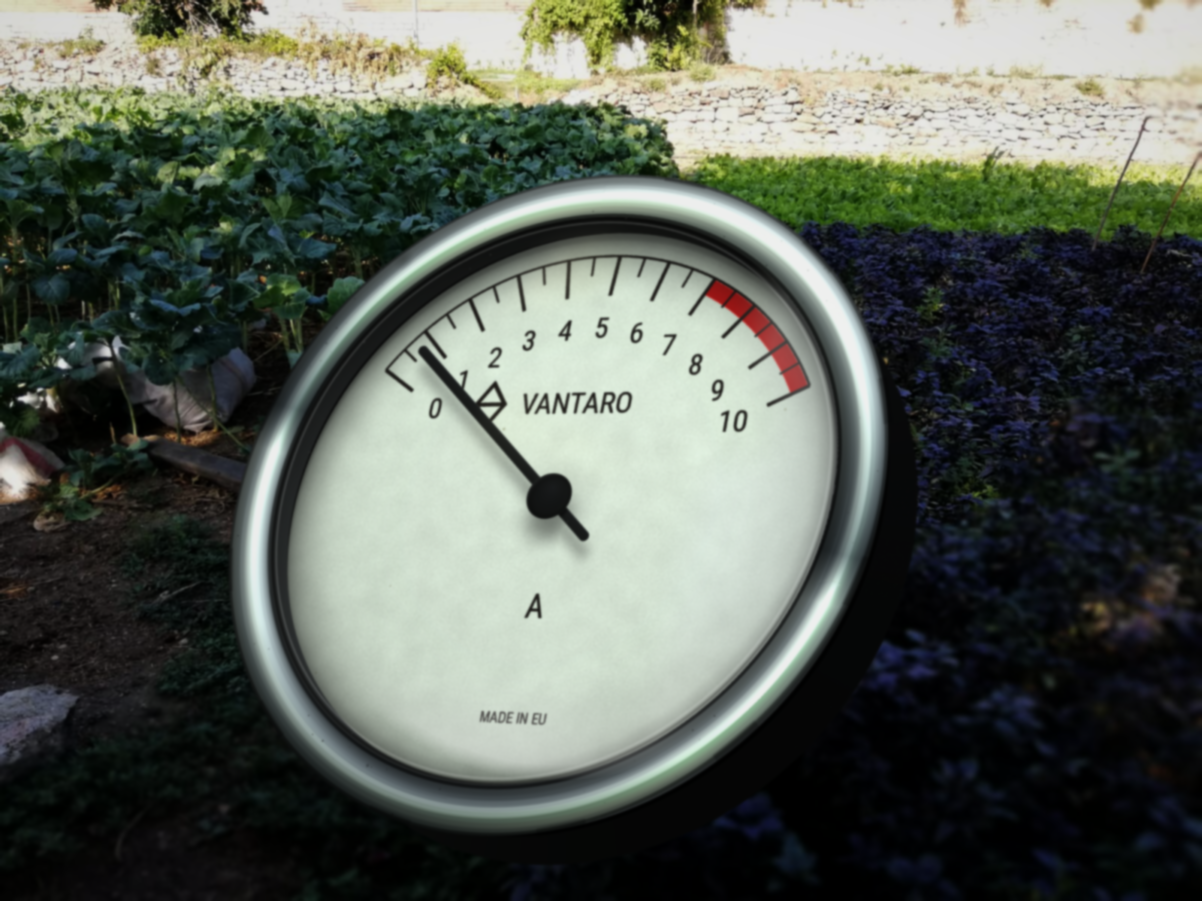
value=0.75 unit=A
